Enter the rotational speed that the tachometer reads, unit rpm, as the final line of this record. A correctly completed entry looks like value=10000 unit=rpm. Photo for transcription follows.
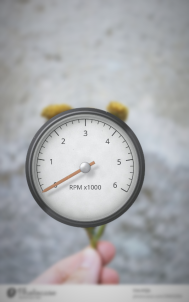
value=0 unit=rpm
